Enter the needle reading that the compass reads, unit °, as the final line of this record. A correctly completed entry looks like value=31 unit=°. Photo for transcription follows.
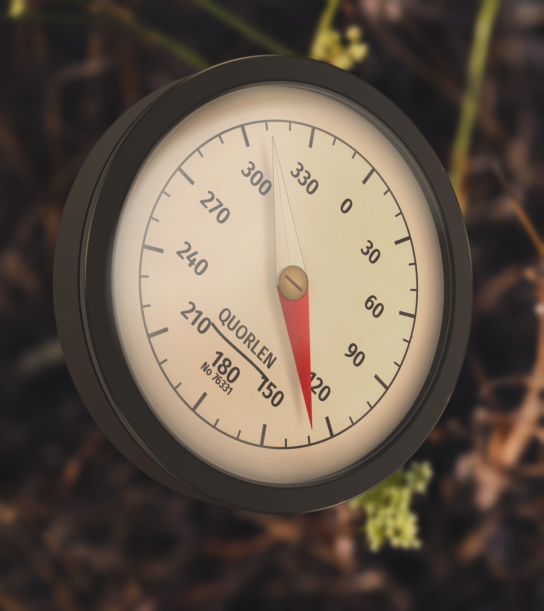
value=130 unit=°
